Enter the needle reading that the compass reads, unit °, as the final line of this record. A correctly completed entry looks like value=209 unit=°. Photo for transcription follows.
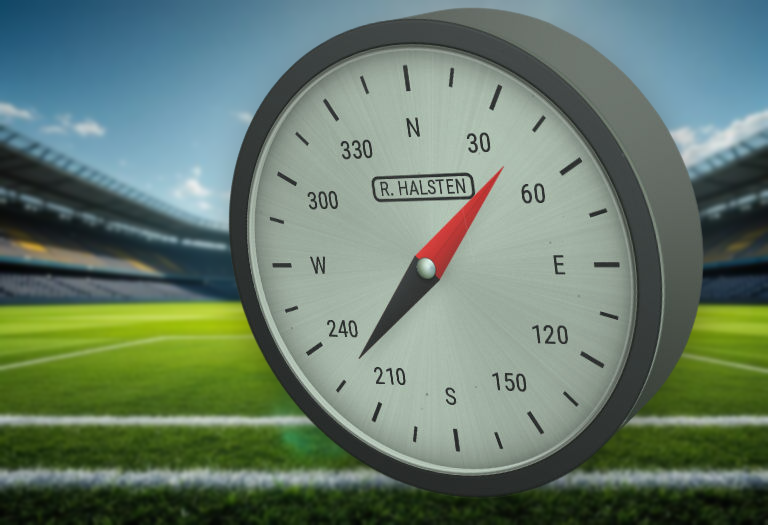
value=45 unit=°
